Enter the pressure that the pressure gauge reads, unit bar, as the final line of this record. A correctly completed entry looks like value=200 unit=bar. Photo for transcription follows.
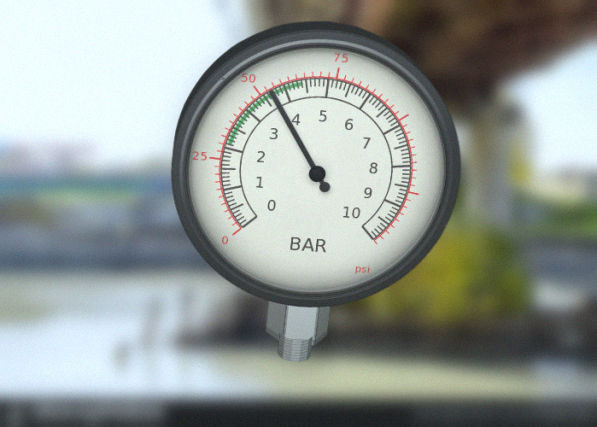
value=3.7 unit=bar
